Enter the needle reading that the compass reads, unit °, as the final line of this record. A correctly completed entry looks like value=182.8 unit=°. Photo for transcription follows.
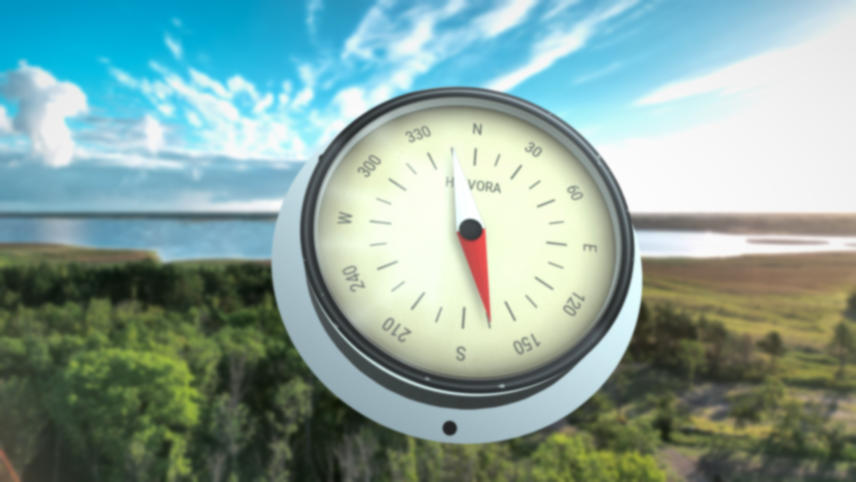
value=165 unit=°
